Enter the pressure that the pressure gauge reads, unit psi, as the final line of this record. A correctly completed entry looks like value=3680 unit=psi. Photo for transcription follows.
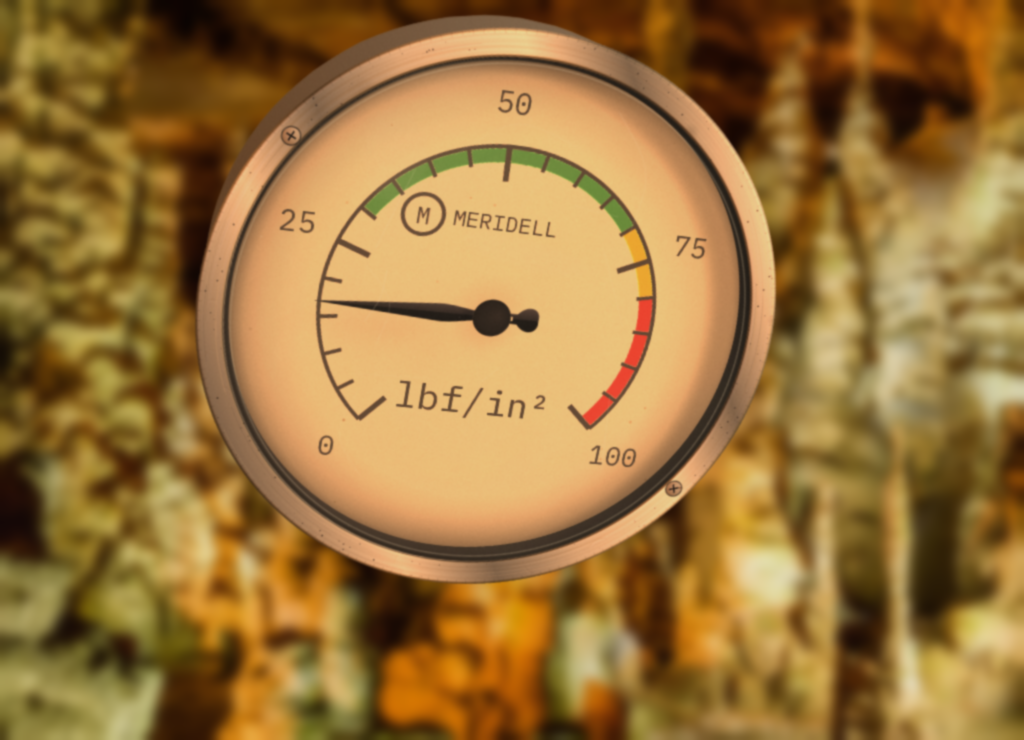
value=17.5 unit=psi
